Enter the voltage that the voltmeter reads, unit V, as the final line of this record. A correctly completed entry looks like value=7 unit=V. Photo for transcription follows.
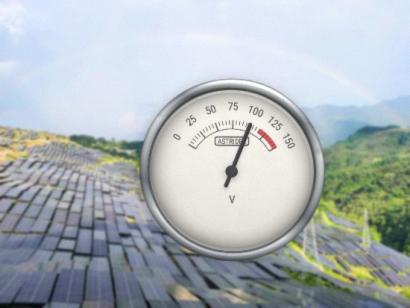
value=100 unit=V
